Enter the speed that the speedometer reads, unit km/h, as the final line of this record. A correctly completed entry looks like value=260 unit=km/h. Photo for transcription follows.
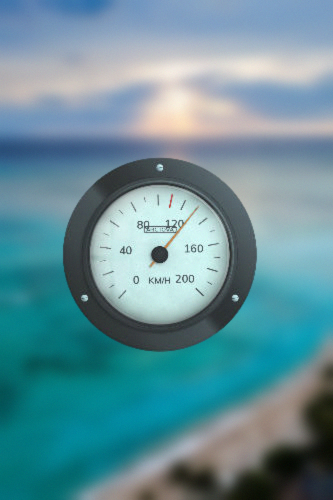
value=130 unit=km/h
